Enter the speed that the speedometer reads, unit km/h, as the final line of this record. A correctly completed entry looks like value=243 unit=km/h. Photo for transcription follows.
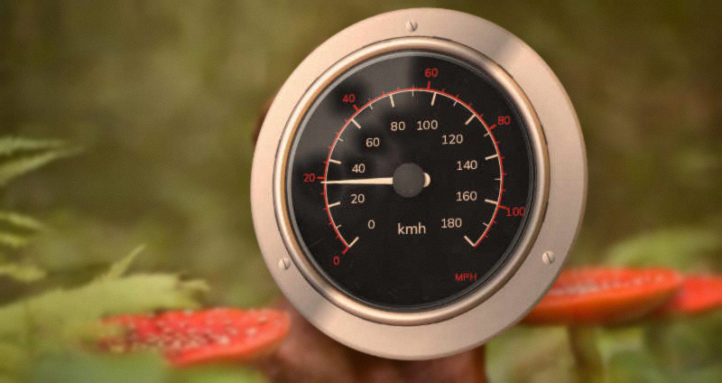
value=30 unit=km/h
